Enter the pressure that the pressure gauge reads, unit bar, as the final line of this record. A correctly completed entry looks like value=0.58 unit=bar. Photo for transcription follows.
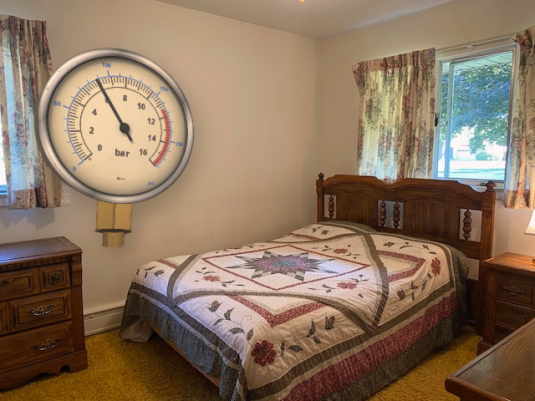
value=6 unit=bar
